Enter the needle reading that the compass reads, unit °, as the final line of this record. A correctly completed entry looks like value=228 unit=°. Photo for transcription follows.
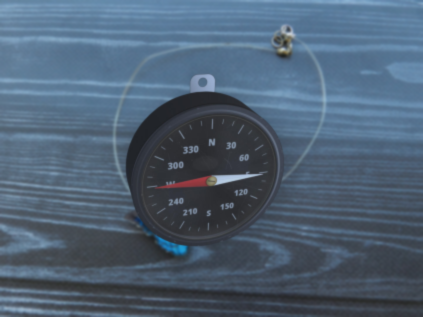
value=270 unit=°
